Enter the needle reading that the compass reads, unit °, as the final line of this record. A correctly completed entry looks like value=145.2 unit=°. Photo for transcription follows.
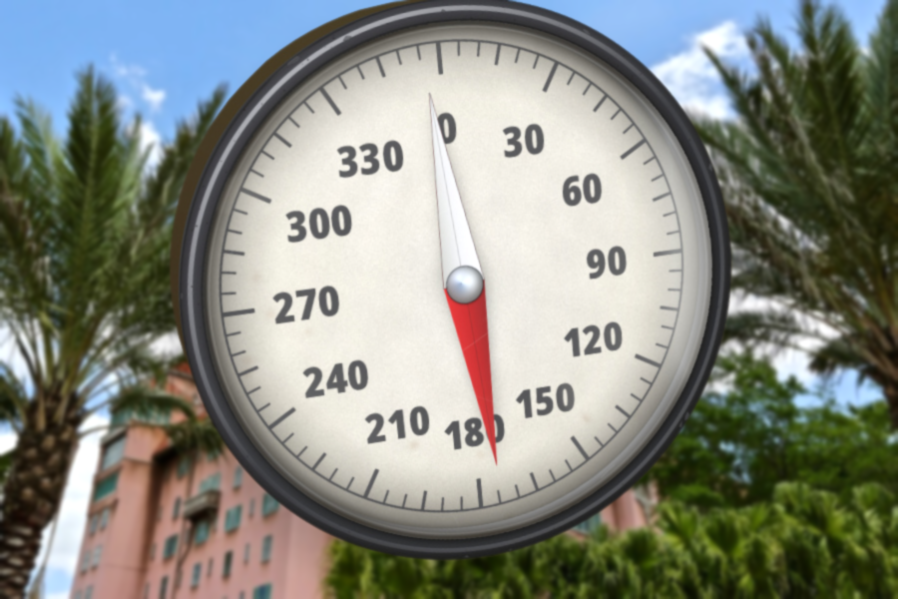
value=175 unit=°
